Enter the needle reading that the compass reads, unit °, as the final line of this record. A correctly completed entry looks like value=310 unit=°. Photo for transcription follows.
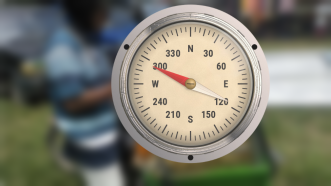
value=295 unit=°
